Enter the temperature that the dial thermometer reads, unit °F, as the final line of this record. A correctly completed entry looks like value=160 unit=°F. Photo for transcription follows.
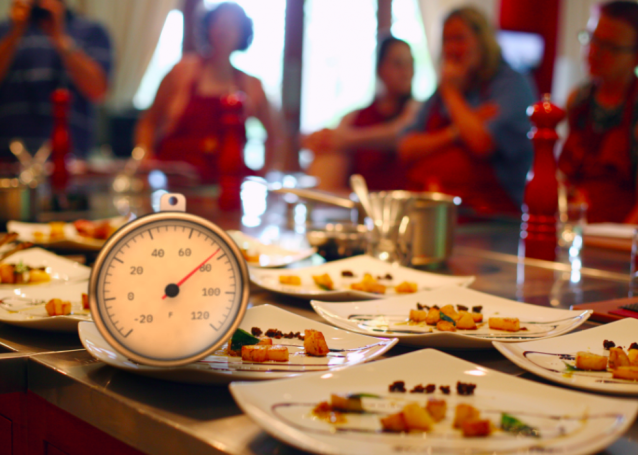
value=76 unit=°F
